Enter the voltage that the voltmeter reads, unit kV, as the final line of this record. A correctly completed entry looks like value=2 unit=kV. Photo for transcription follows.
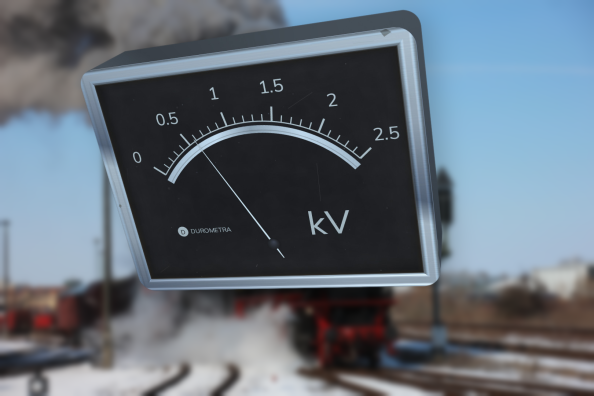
value=0.6 unit=kV
